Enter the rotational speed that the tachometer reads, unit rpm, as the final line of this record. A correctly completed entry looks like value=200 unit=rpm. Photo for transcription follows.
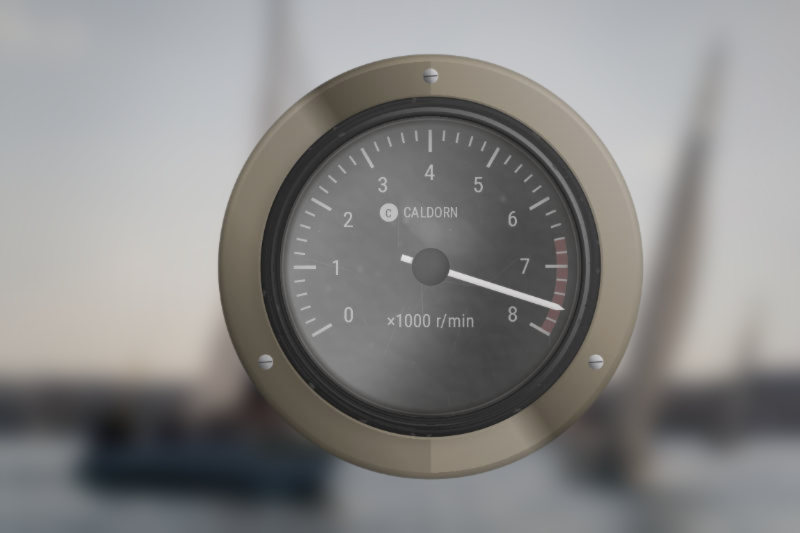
value=7600 unit=rpm
